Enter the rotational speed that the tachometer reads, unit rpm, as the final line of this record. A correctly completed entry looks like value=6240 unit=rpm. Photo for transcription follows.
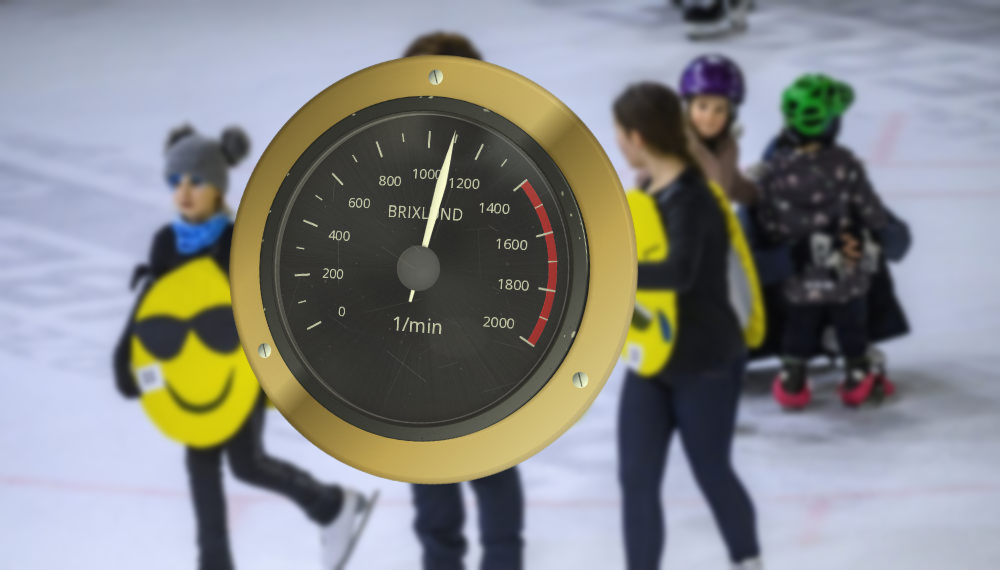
value=1100 unit=rpm
